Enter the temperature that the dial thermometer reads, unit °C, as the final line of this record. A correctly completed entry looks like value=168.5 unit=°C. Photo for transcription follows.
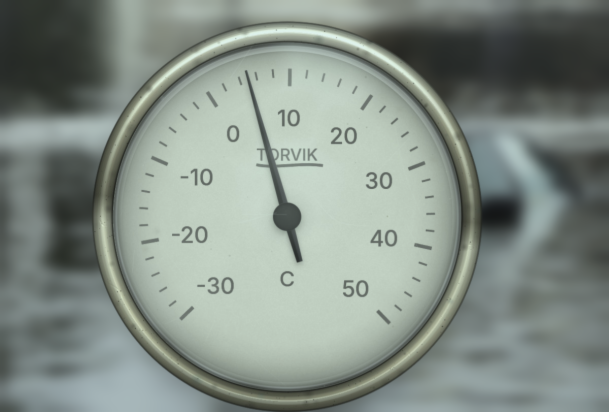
value=5 unit=°C
